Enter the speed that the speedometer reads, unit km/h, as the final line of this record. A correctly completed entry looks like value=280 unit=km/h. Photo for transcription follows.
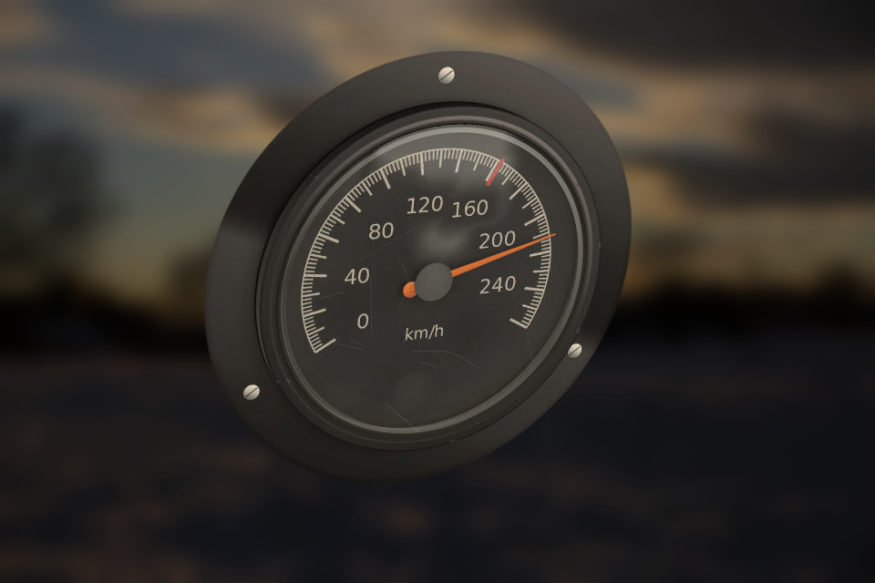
value=210 unit=km/h
